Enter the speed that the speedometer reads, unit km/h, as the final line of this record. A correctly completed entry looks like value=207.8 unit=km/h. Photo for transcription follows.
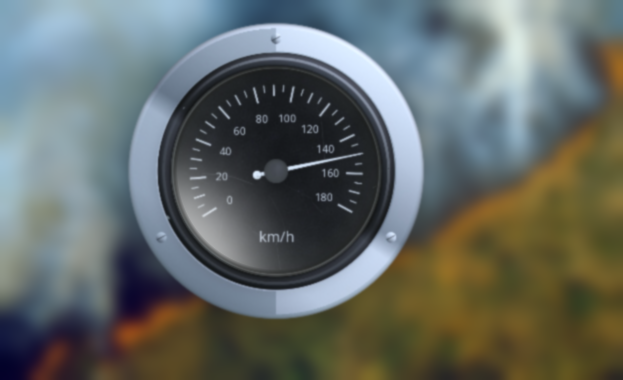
value=150 unit=km/h
